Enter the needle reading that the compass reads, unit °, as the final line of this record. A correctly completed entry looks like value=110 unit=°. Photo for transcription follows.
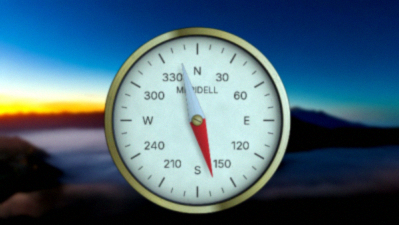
value=165 unit=°
